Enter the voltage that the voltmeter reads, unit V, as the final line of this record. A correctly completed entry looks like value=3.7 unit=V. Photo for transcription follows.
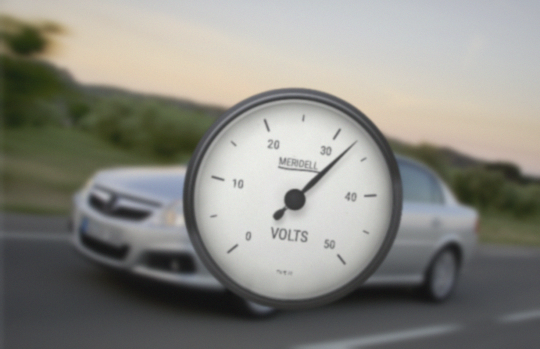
value=32.5 unit=V
